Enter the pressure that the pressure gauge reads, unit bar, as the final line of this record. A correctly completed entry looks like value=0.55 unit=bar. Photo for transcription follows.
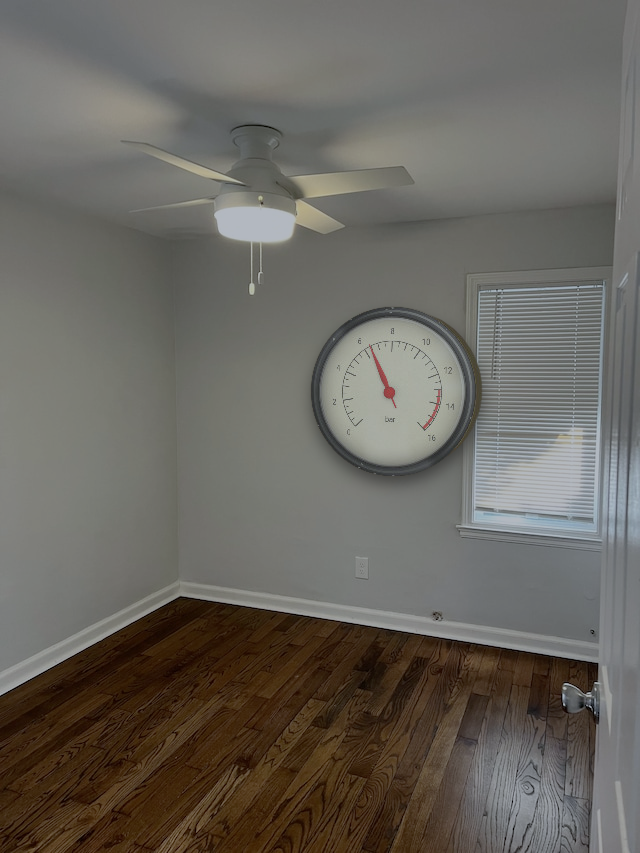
value=6.5 unit=bar
